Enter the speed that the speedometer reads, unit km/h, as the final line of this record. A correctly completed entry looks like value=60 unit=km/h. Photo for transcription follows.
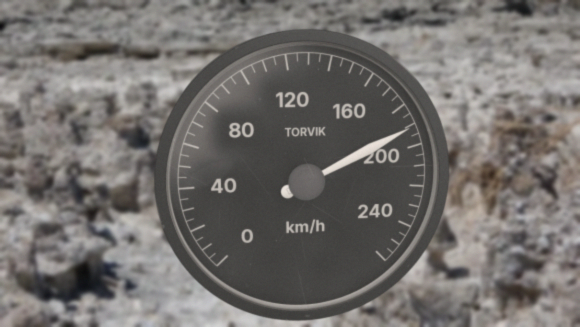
value=190 unit=km/h
